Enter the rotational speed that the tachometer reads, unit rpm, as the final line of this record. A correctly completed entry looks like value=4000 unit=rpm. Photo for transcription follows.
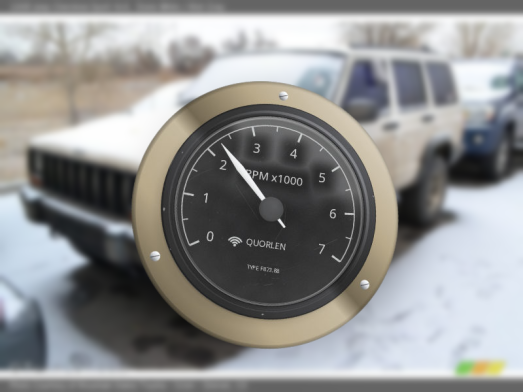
value=2250 unit=rpm
